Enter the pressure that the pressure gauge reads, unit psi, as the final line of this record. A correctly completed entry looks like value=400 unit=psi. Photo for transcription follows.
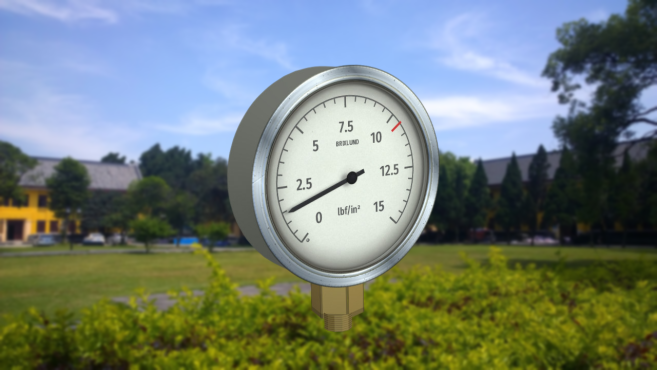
value=1.5 unit=psi
